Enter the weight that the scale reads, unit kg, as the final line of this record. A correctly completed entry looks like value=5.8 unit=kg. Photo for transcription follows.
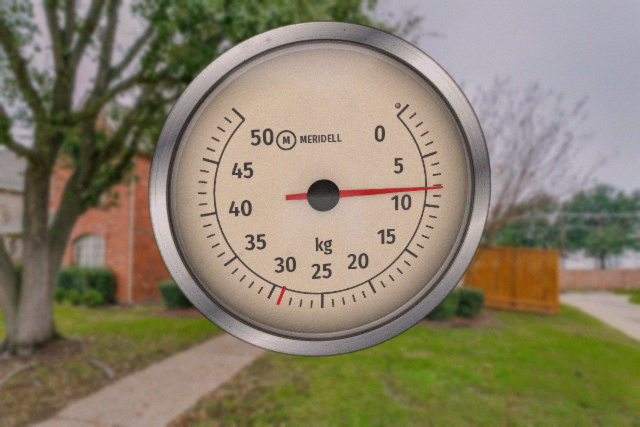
value=8 unit=kg
